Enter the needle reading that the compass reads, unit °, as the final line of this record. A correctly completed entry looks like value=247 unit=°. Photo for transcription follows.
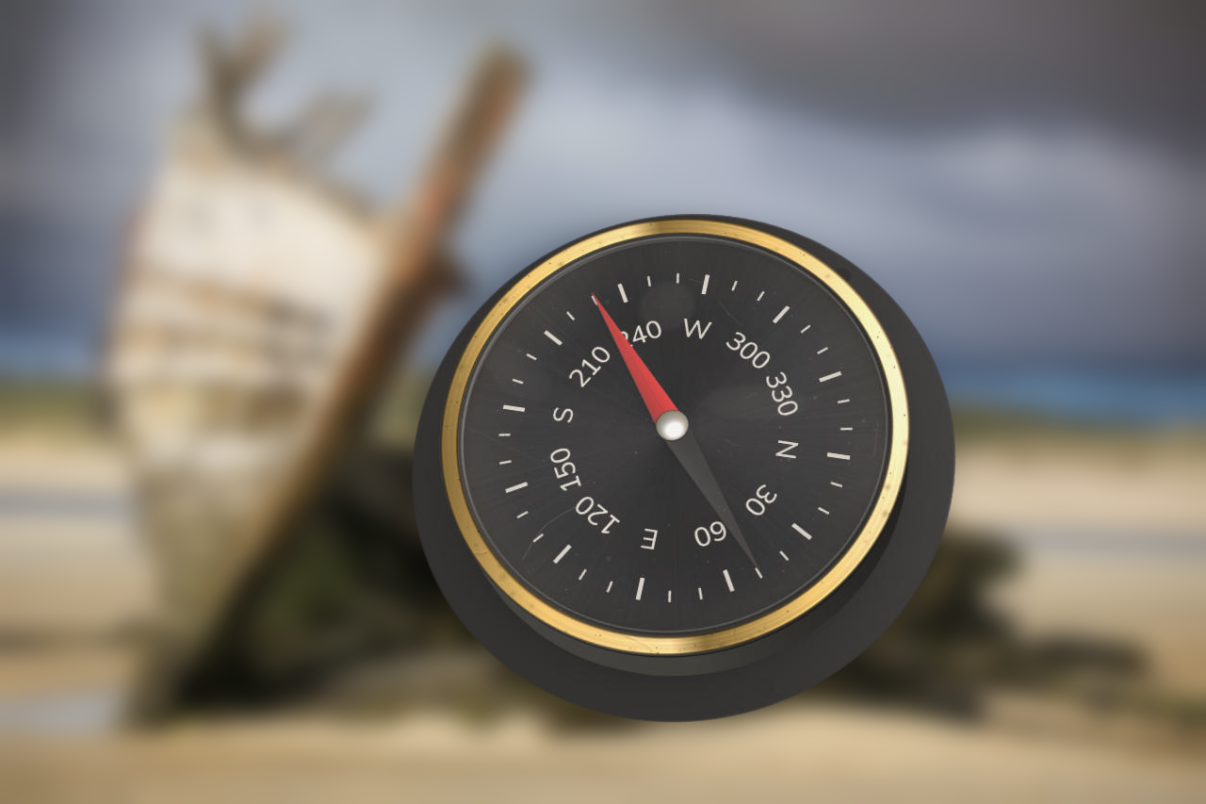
value=230 unit=°
